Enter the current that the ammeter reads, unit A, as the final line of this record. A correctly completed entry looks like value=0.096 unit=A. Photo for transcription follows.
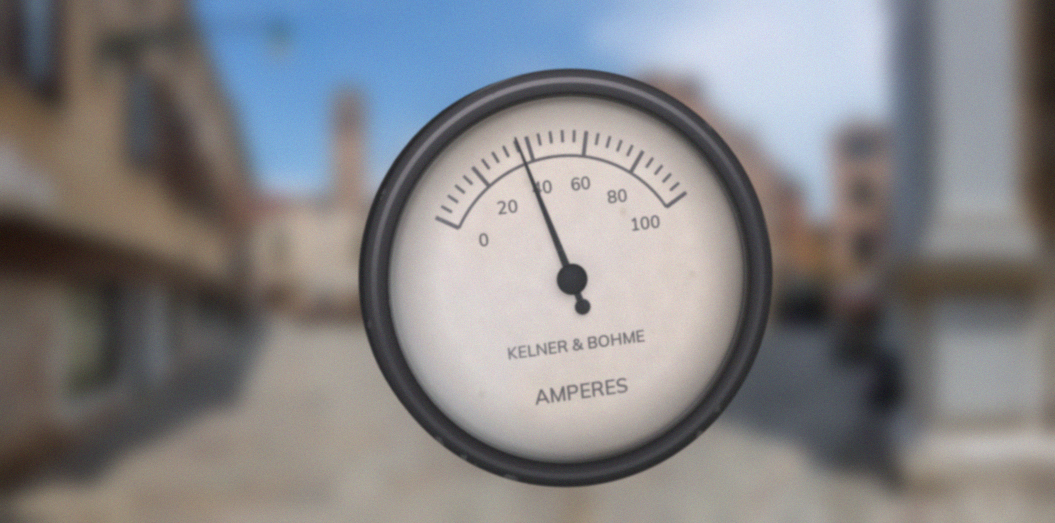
value=36 unit=A
